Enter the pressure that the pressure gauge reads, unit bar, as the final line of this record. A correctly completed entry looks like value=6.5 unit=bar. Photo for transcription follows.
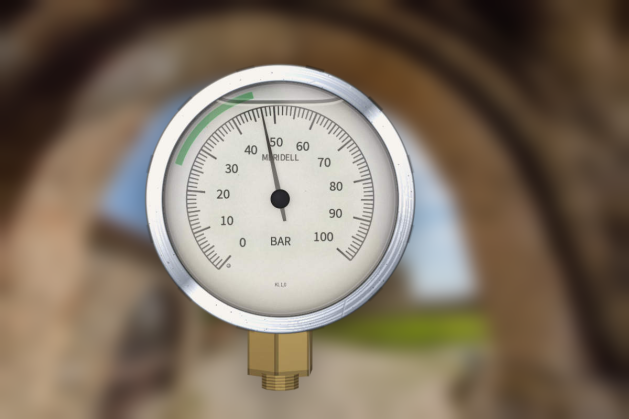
value=47 unit=bar
